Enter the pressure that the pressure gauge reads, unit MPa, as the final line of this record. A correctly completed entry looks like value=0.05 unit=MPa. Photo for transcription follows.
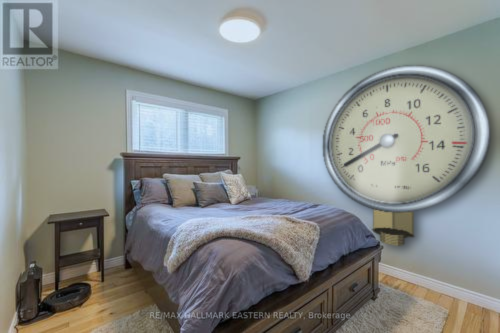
value=1 unit=MPa
